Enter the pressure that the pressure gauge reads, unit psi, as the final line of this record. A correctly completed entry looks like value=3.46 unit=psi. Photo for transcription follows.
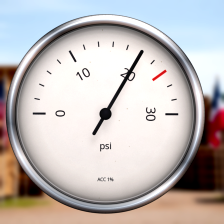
value=20 unit=psi
